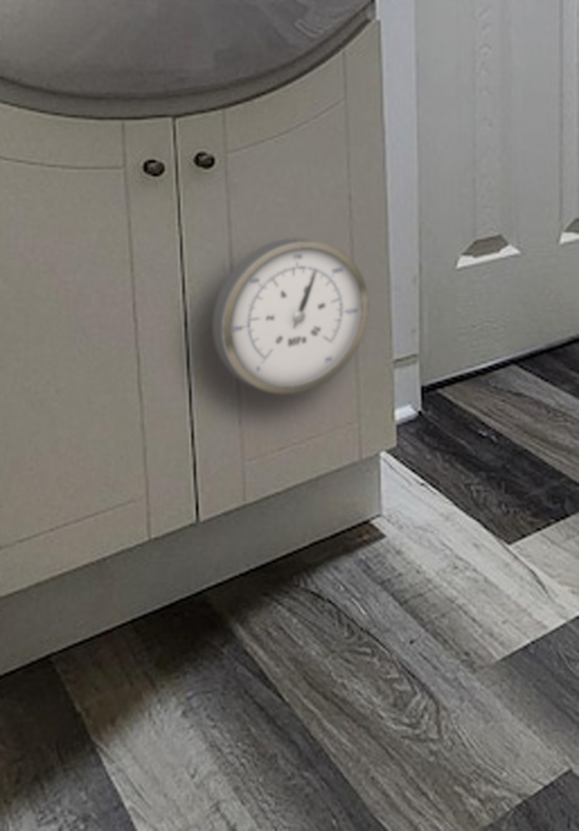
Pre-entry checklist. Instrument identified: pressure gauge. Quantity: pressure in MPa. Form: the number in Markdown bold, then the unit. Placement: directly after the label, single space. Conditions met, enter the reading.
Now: **6** MPa
